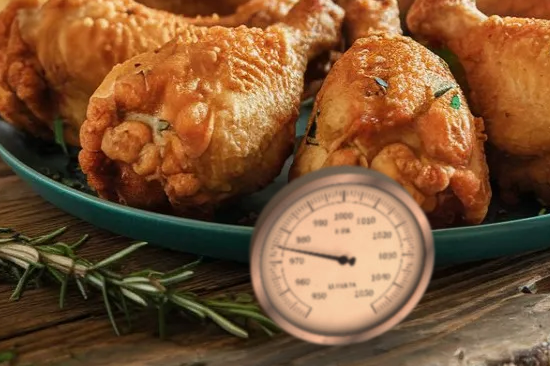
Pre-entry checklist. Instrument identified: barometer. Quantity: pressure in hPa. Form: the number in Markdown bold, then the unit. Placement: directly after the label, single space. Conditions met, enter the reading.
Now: **975** hPa
